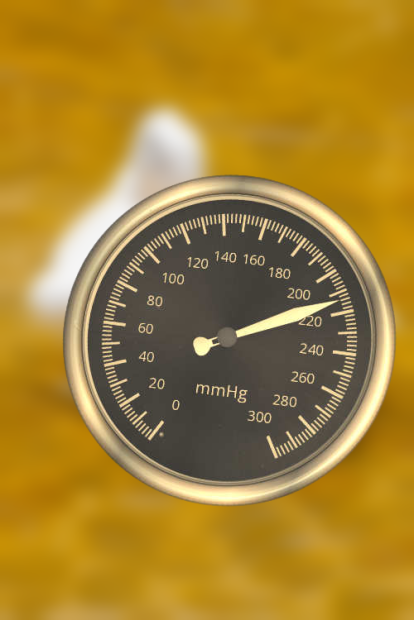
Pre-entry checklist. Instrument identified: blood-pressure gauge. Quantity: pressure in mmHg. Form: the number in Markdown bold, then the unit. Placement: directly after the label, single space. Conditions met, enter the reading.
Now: **214** mmHg
